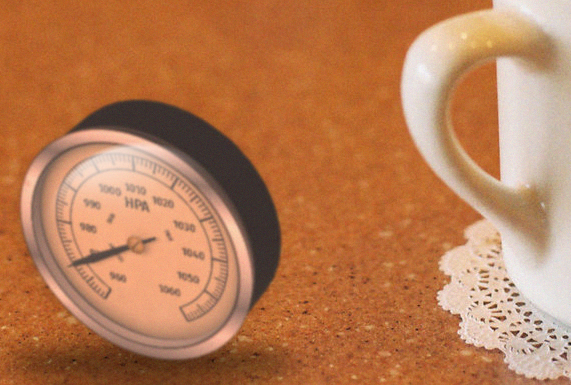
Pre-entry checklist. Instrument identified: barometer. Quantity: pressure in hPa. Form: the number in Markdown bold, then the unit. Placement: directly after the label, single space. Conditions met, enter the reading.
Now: **970** hPa
